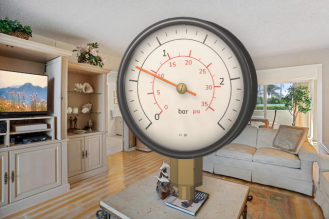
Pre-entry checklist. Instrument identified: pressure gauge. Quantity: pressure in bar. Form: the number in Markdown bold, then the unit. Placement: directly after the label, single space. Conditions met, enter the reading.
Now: **0.65** bar
